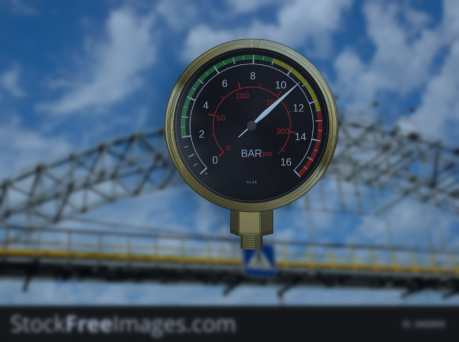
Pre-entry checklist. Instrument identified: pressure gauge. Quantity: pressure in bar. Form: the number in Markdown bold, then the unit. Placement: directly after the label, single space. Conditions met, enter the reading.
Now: **10.75** bar
